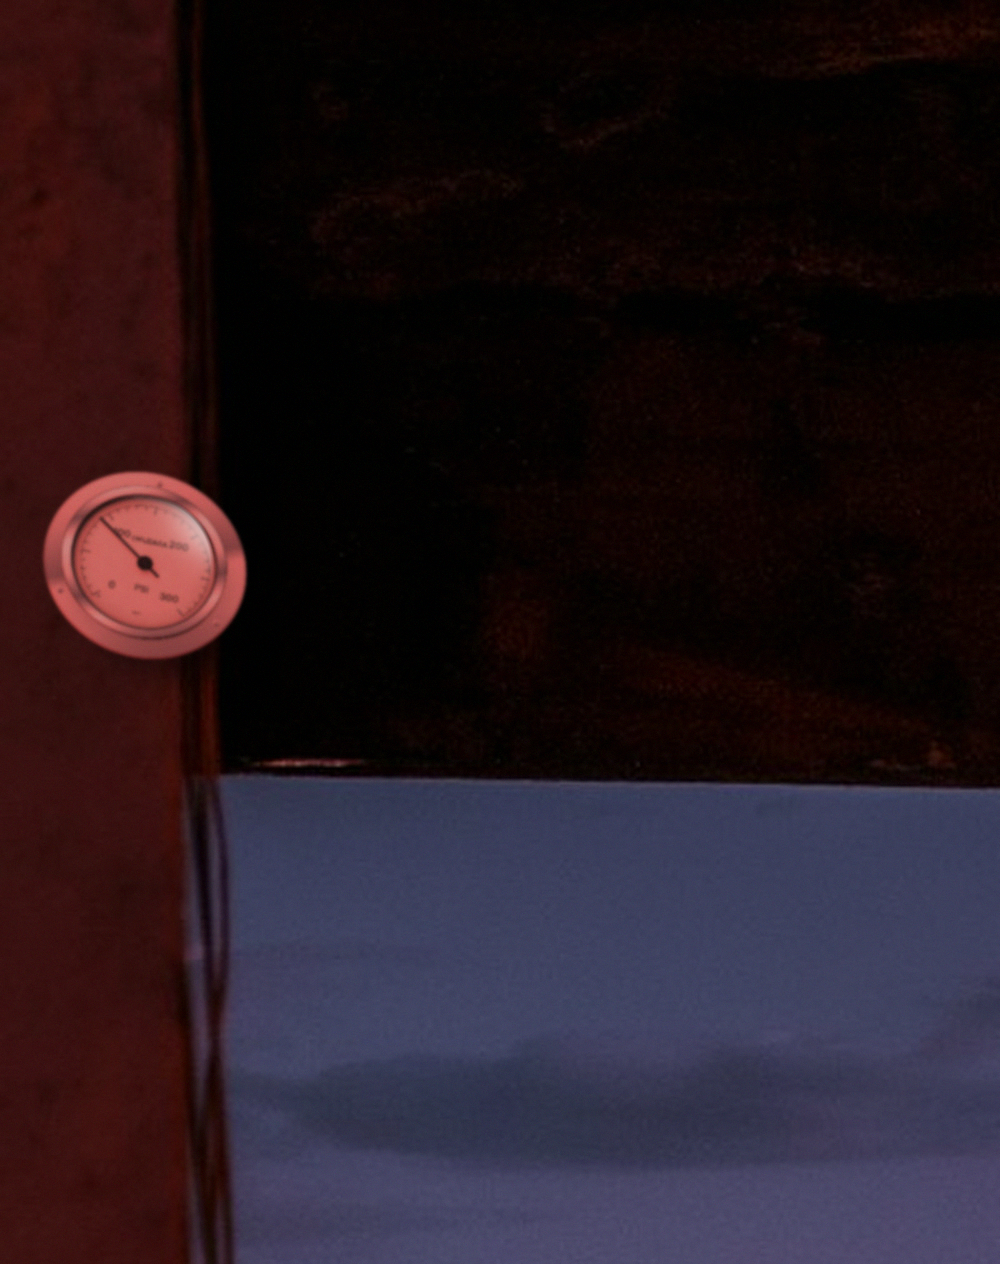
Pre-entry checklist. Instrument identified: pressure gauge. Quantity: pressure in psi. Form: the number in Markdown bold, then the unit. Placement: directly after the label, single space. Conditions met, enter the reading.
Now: **90** psi
